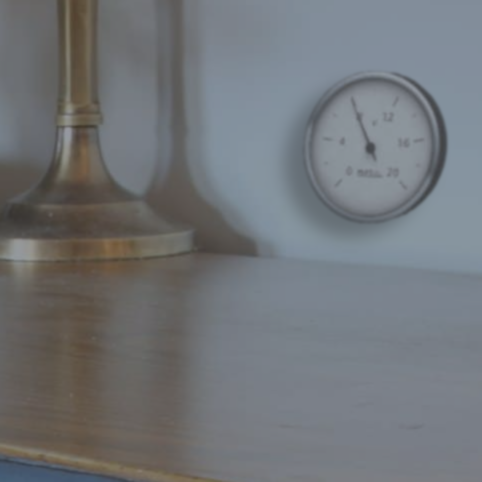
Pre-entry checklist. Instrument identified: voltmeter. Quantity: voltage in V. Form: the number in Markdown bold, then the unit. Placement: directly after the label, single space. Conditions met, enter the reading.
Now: **8** V
